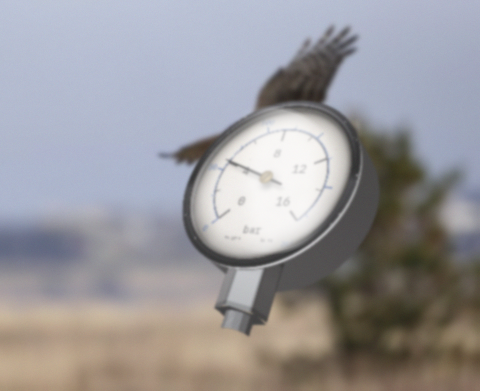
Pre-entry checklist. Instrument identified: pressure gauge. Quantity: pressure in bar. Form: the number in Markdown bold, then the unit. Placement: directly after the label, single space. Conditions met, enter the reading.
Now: **4** bar
